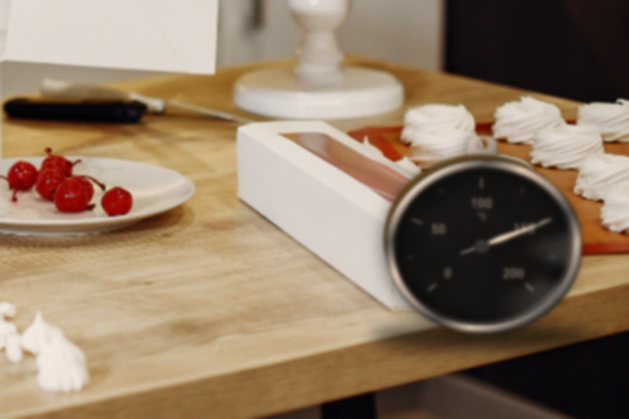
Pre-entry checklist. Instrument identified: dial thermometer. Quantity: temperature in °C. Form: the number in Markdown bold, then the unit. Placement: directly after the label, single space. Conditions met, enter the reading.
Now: **150** °C
